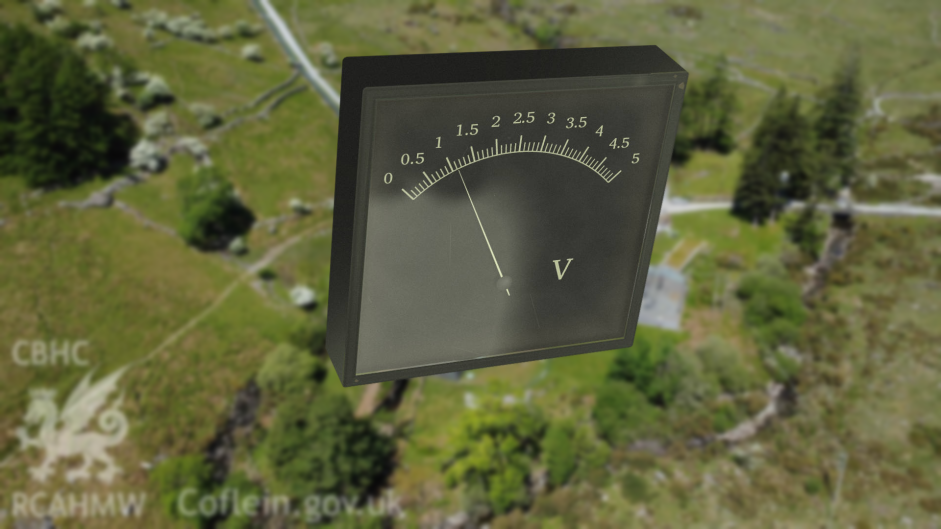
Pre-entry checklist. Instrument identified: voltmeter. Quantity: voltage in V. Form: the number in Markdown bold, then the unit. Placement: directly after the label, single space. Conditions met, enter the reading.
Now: **1.1** V
